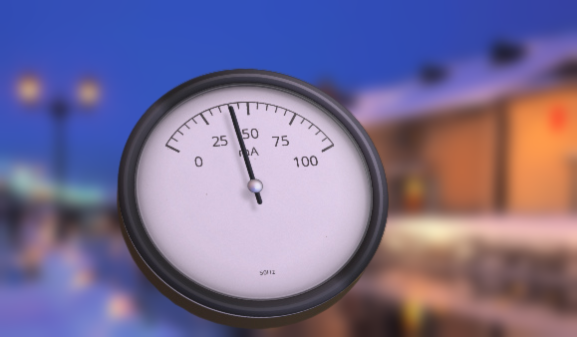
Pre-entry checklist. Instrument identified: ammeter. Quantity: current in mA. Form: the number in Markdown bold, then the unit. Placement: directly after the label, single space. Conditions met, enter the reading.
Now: **40** mA
